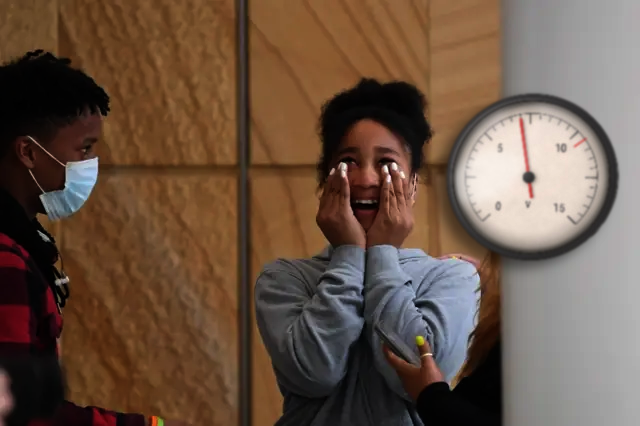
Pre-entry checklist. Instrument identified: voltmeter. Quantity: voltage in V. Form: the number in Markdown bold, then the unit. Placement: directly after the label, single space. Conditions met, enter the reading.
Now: **7** V
